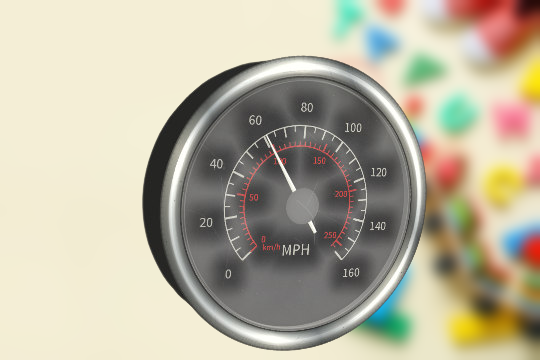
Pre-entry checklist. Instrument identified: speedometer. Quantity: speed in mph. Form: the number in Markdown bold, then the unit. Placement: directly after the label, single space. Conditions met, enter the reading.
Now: **60** mph
